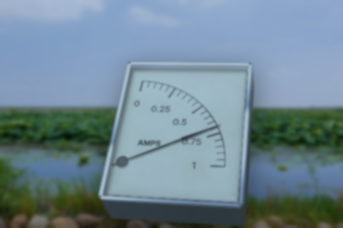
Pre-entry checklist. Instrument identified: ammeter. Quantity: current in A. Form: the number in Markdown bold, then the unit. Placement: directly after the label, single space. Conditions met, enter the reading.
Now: **0.7** A
